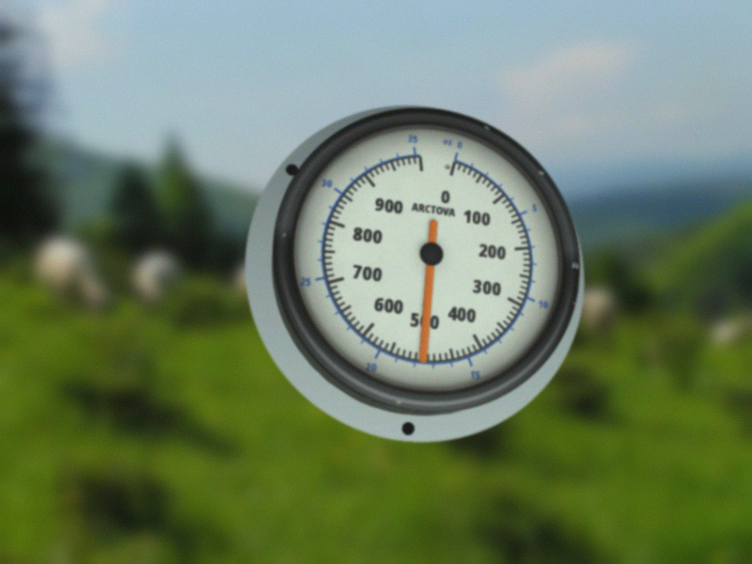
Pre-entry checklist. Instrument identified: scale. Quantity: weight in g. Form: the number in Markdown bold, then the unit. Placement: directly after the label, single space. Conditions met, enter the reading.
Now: **500** g
